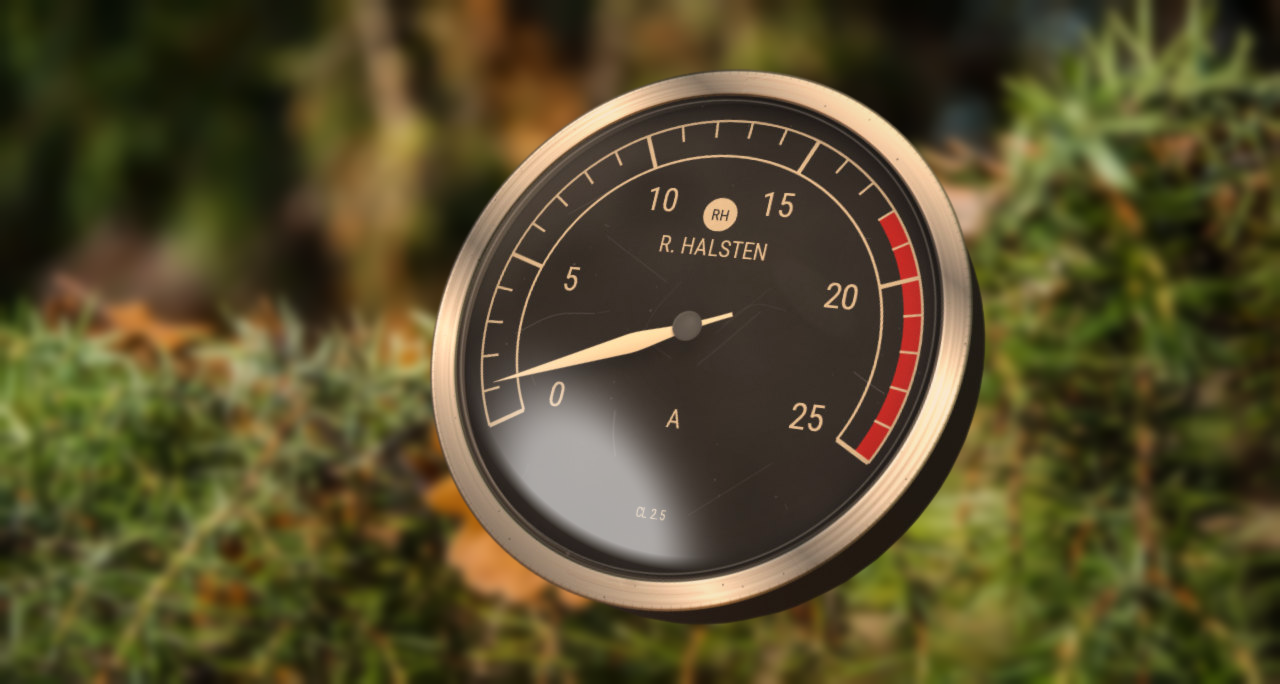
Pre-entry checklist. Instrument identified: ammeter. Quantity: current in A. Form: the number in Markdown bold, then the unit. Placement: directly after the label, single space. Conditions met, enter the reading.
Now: **1** A
